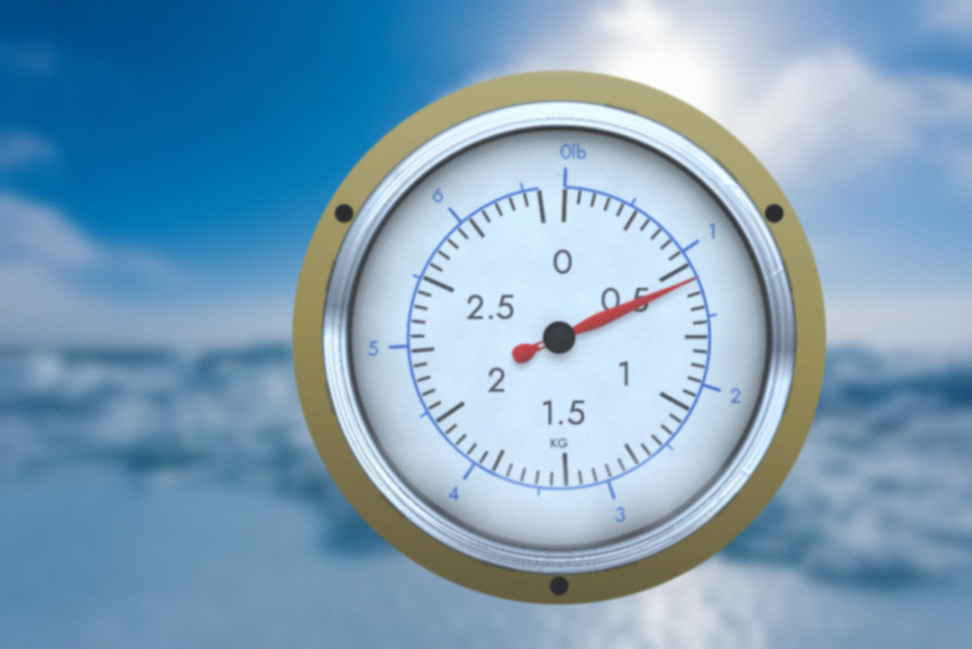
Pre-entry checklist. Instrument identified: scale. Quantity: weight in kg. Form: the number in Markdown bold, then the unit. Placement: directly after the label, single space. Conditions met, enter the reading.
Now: **0.55** kg
